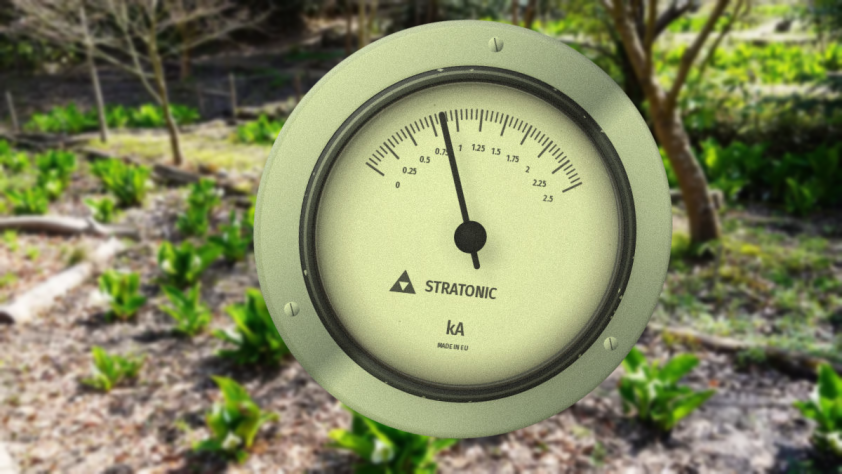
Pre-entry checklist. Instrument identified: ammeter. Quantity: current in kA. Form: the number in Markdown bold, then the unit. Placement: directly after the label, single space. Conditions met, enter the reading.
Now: **0.85** kA
